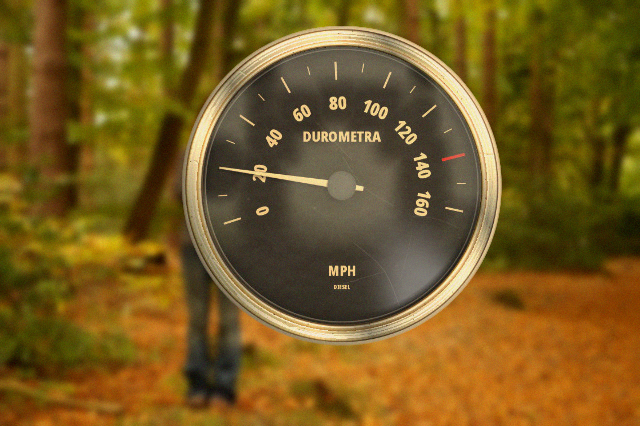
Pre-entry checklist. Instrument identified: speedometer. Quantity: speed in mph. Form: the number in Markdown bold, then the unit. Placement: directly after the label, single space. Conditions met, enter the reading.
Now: **20** mph
